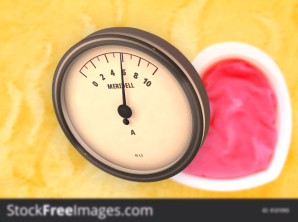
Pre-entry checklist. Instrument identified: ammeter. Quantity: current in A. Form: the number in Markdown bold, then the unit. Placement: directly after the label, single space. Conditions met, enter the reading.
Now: **6** A
